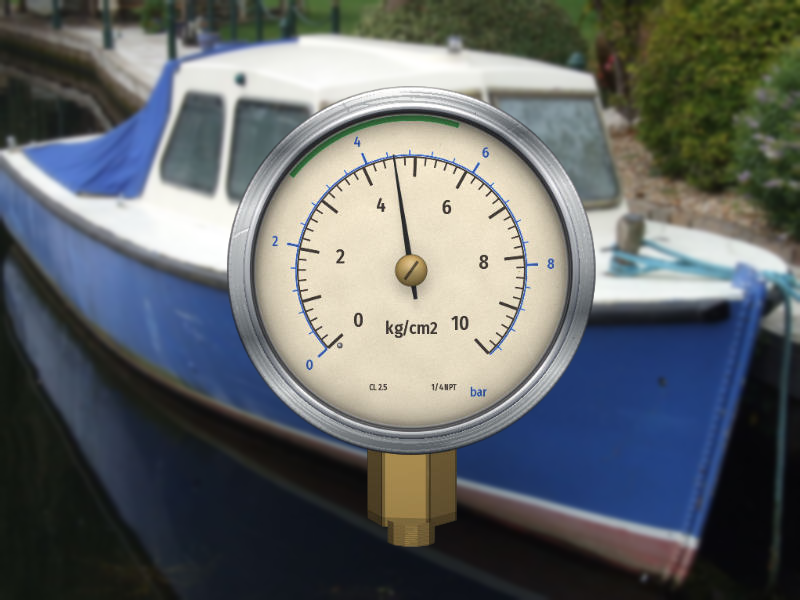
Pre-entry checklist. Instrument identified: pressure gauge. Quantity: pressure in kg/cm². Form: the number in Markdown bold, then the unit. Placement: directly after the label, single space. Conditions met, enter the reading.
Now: **4.6** kg/cm²
